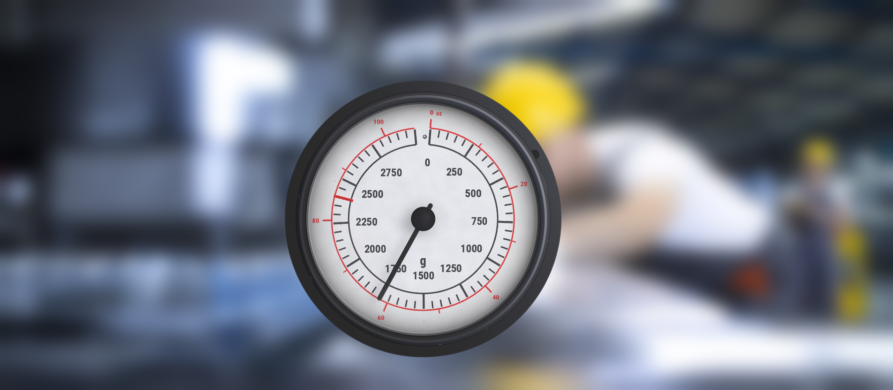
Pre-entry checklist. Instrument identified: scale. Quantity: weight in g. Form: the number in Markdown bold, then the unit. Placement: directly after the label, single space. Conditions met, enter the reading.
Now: **1750** g
